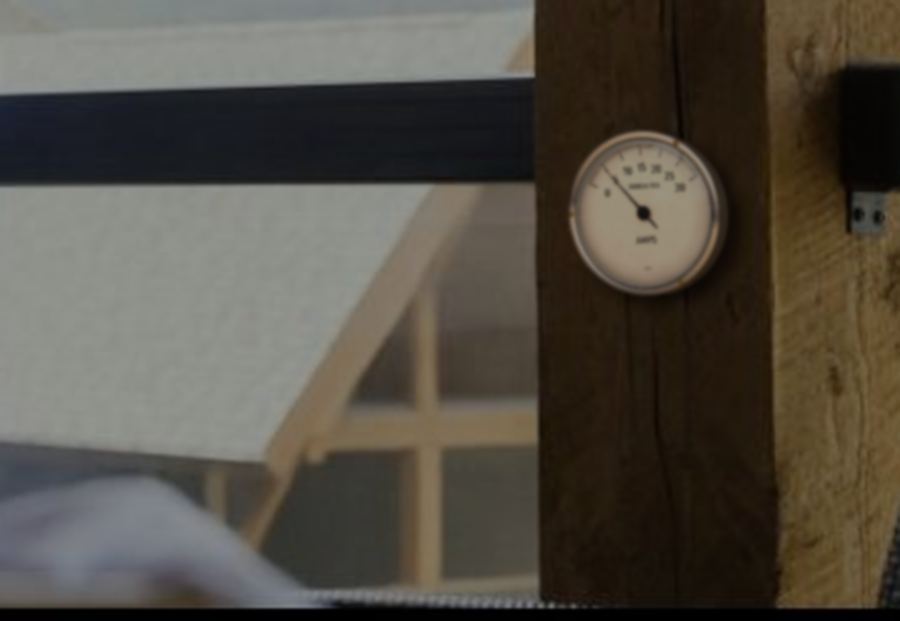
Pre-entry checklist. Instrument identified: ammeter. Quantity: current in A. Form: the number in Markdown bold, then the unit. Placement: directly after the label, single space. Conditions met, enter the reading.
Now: **5** A
